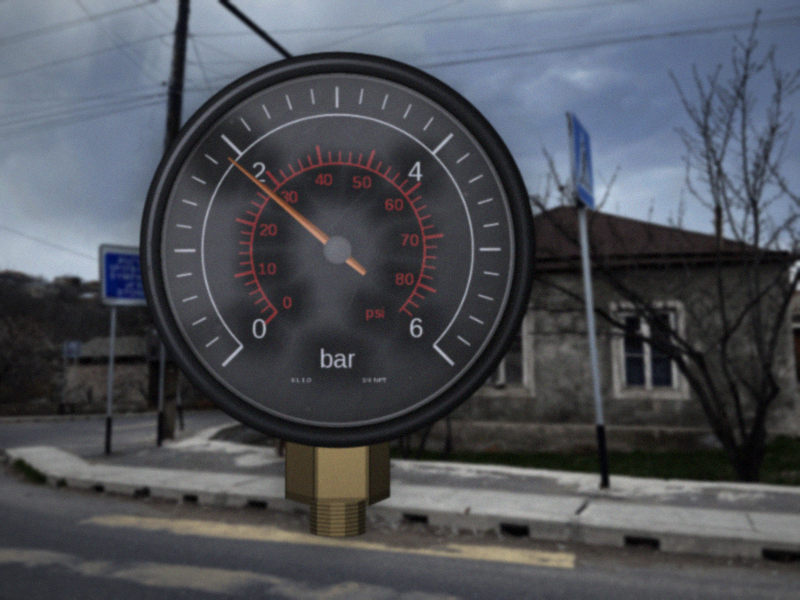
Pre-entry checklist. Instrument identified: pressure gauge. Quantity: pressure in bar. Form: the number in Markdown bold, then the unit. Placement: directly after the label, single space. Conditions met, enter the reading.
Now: **1.9** bar
